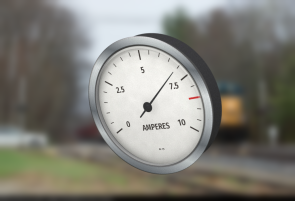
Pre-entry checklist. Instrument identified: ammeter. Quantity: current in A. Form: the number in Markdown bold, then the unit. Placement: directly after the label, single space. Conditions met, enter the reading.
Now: **7** A
